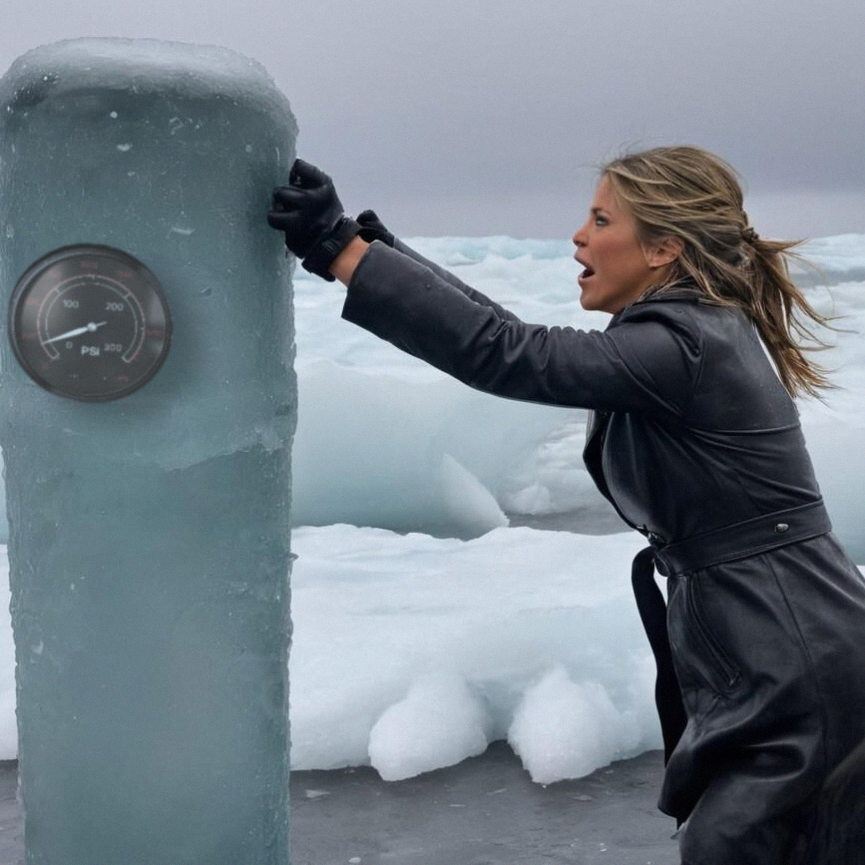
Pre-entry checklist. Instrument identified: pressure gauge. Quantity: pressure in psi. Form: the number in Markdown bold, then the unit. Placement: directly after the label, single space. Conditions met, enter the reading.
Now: **25** psi
